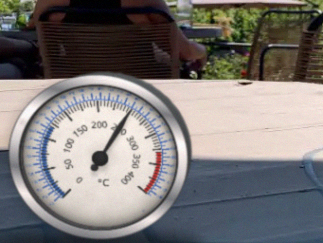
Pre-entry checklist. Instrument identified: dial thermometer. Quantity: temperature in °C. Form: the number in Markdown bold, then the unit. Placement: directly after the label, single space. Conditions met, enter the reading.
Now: **250** °C
